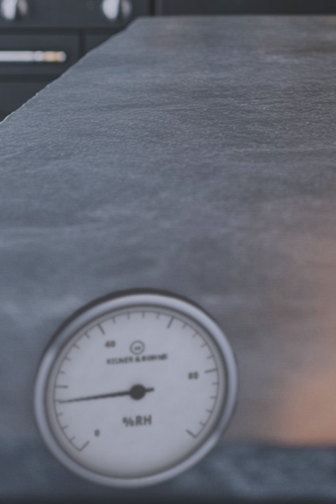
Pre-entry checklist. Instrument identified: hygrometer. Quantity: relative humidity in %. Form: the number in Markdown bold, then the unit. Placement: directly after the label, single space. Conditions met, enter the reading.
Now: **16** %
